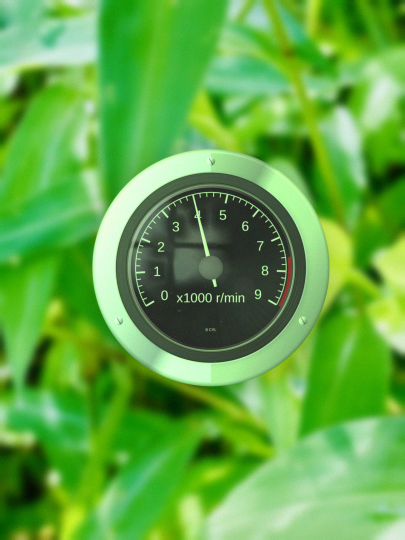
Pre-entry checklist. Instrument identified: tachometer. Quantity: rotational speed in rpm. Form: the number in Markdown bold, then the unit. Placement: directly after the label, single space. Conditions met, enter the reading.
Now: **4000** rpm
